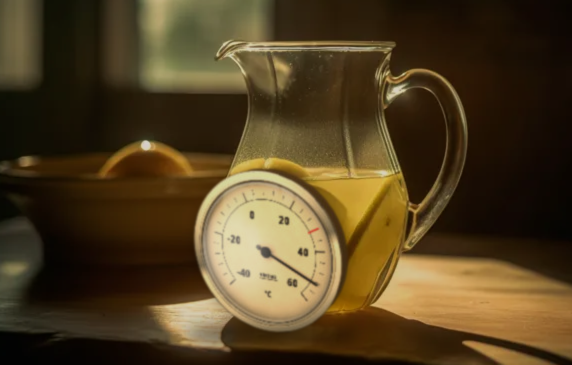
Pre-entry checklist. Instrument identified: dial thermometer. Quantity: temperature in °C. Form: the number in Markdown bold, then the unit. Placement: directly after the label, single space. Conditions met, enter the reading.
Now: **52** °C
